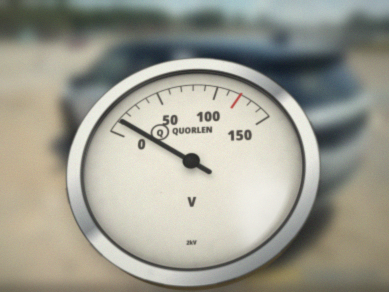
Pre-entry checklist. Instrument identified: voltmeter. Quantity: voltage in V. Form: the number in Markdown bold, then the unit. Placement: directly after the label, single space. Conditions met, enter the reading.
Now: **10** V
